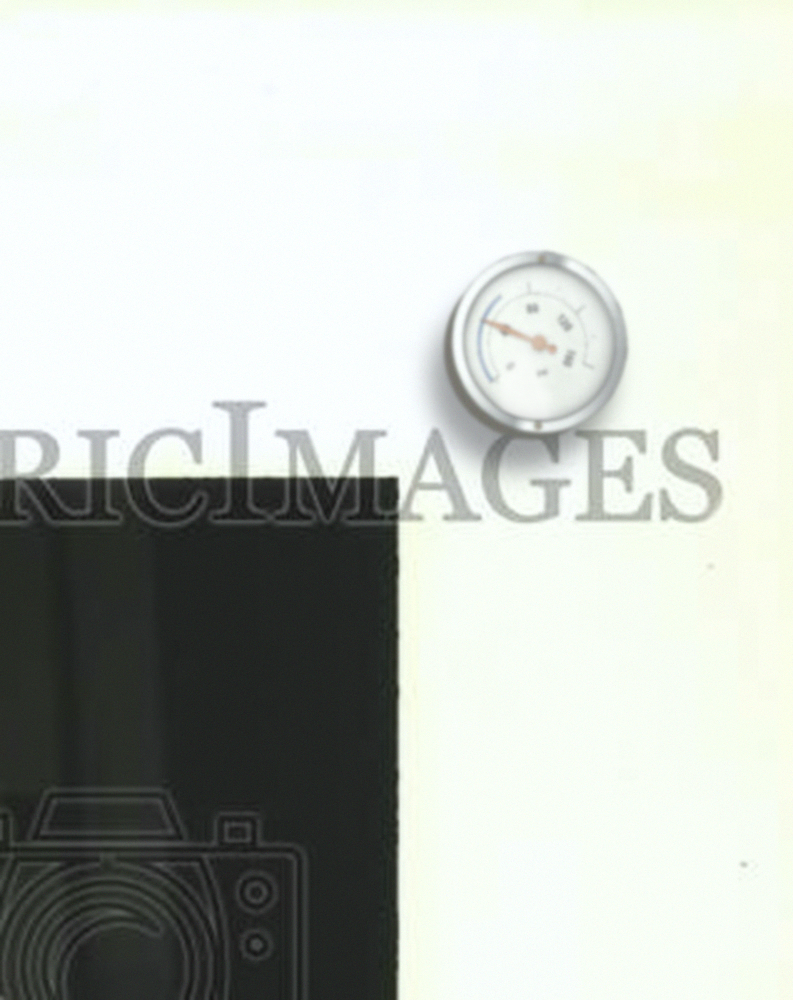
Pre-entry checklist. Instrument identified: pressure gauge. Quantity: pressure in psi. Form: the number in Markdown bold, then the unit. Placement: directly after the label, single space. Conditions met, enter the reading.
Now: **40** psi
